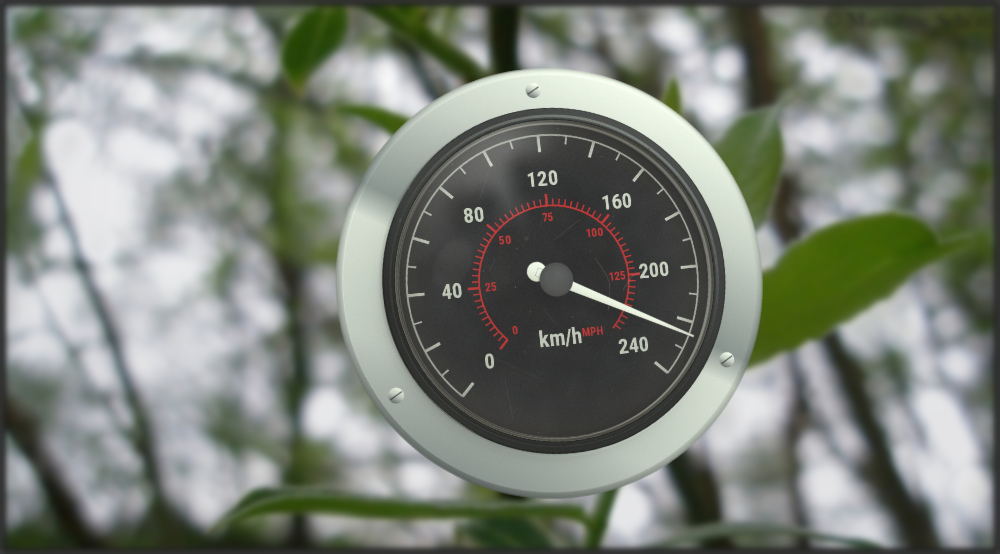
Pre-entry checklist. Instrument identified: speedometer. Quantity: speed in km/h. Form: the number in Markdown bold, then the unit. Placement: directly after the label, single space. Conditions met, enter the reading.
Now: **225** km/h
